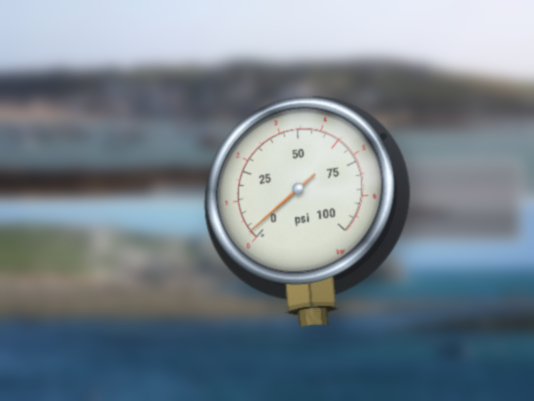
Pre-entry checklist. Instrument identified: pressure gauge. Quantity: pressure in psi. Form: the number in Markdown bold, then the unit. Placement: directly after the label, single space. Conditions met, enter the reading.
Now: **2.5** psi
